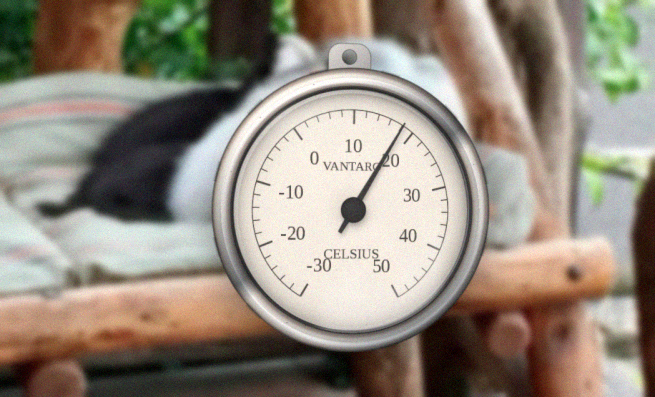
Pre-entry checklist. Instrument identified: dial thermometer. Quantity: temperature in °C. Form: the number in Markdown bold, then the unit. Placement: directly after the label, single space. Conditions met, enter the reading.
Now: **18** °C
